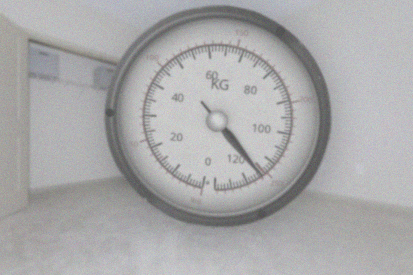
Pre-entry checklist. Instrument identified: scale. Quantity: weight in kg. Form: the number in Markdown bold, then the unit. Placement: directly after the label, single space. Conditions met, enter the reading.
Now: **115** kg
